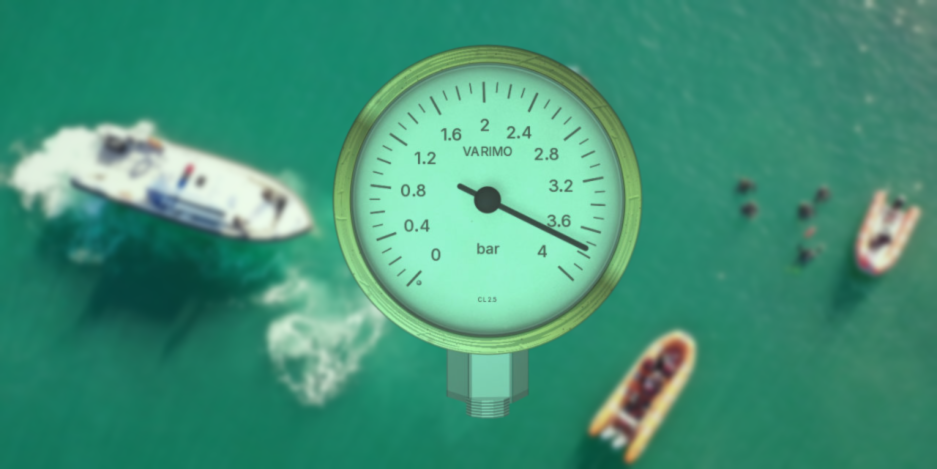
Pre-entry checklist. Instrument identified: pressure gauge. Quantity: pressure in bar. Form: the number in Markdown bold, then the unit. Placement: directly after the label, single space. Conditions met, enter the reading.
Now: **3.75** bar
